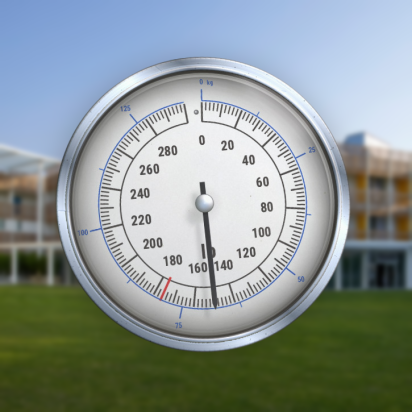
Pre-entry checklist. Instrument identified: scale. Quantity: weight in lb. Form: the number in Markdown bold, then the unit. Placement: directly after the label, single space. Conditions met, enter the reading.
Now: **150** lb
